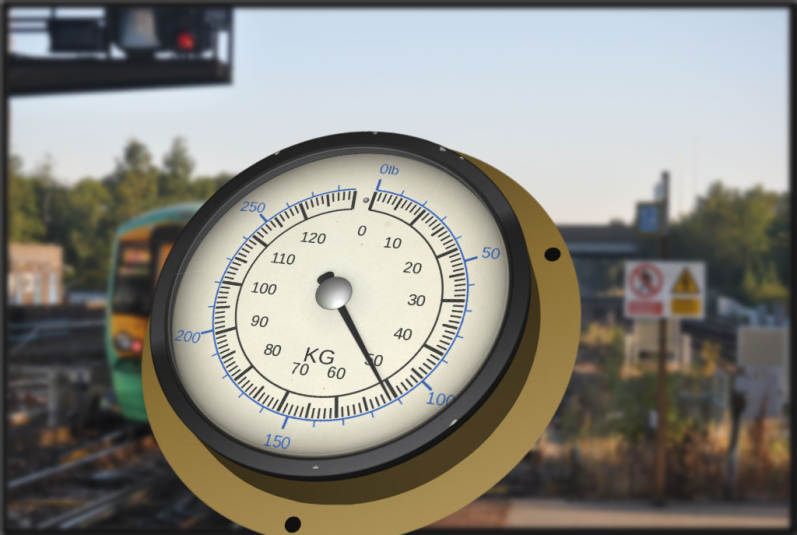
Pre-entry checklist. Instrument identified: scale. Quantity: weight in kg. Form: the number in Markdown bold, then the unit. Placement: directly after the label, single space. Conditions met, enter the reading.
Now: **51** kg
